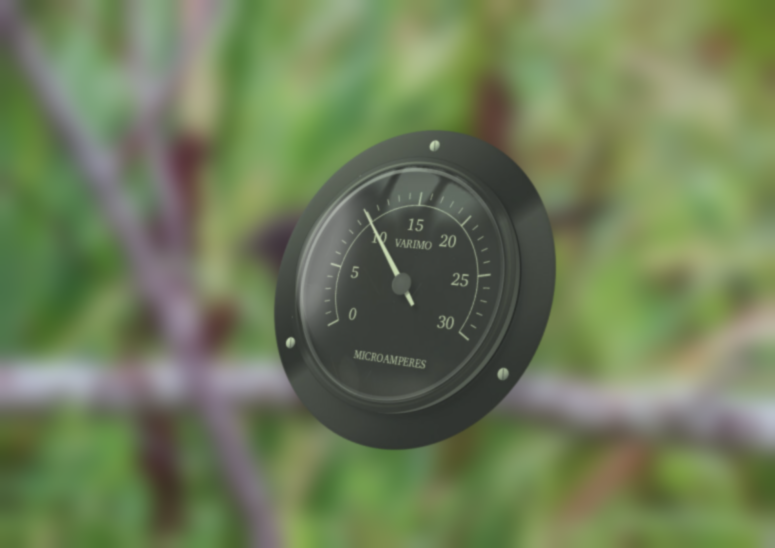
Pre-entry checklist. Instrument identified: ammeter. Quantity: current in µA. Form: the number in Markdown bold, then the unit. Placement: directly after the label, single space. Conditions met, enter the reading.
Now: **10** µA
